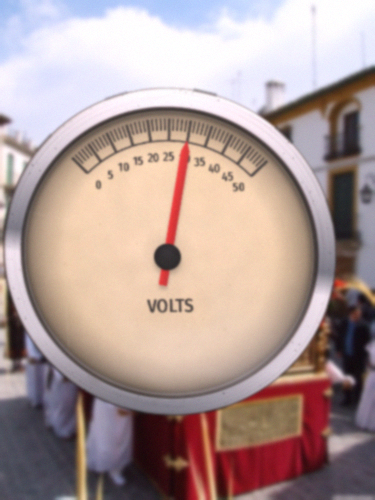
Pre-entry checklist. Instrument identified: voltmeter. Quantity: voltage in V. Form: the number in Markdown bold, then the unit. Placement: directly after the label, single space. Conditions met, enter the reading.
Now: **30** V
